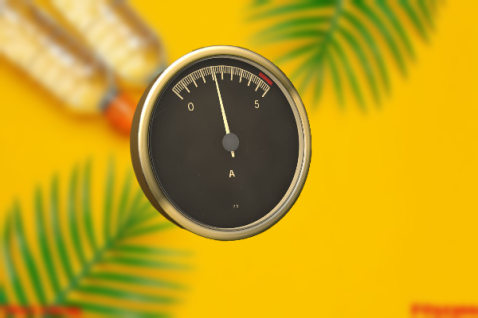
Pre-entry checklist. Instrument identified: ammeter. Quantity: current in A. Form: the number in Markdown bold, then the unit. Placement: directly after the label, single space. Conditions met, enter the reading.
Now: **2** A
